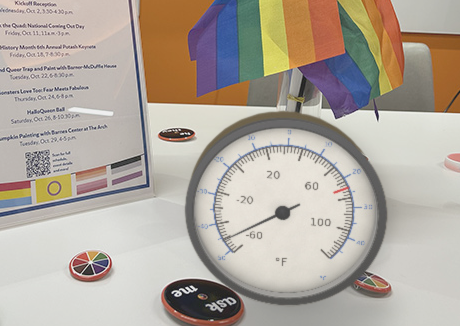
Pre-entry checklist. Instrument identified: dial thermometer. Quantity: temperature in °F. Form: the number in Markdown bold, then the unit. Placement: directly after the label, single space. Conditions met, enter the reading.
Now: **-50** °F
